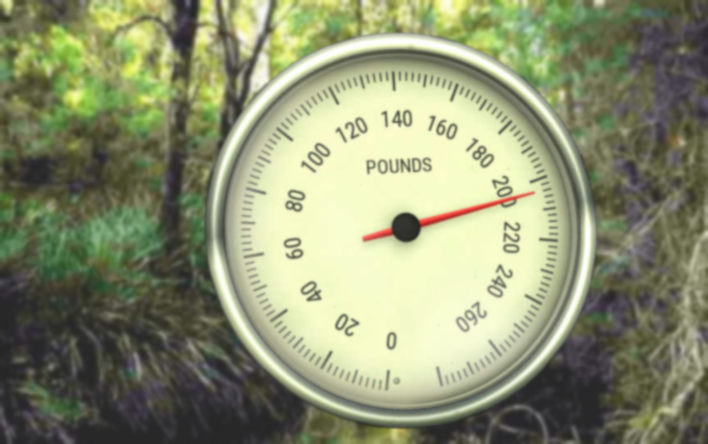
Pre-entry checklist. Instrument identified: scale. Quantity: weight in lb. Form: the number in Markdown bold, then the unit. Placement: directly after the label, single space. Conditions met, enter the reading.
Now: **204** lb
